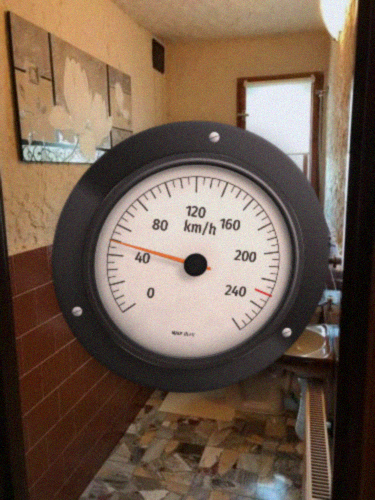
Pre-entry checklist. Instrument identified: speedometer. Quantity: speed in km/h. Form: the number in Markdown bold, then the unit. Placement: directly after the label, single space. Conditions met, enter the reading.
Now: **50** km/h
